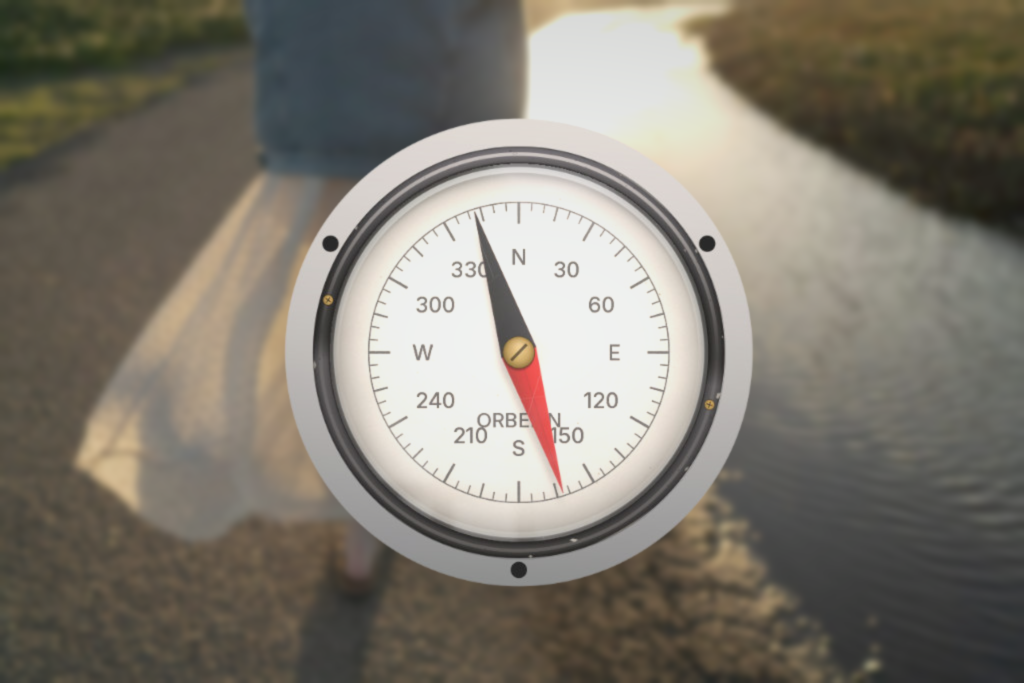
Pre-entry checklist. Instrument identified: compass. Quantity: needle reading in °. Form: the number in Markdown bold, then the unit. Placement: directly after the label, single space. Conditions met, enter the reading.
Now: **162.5** °
